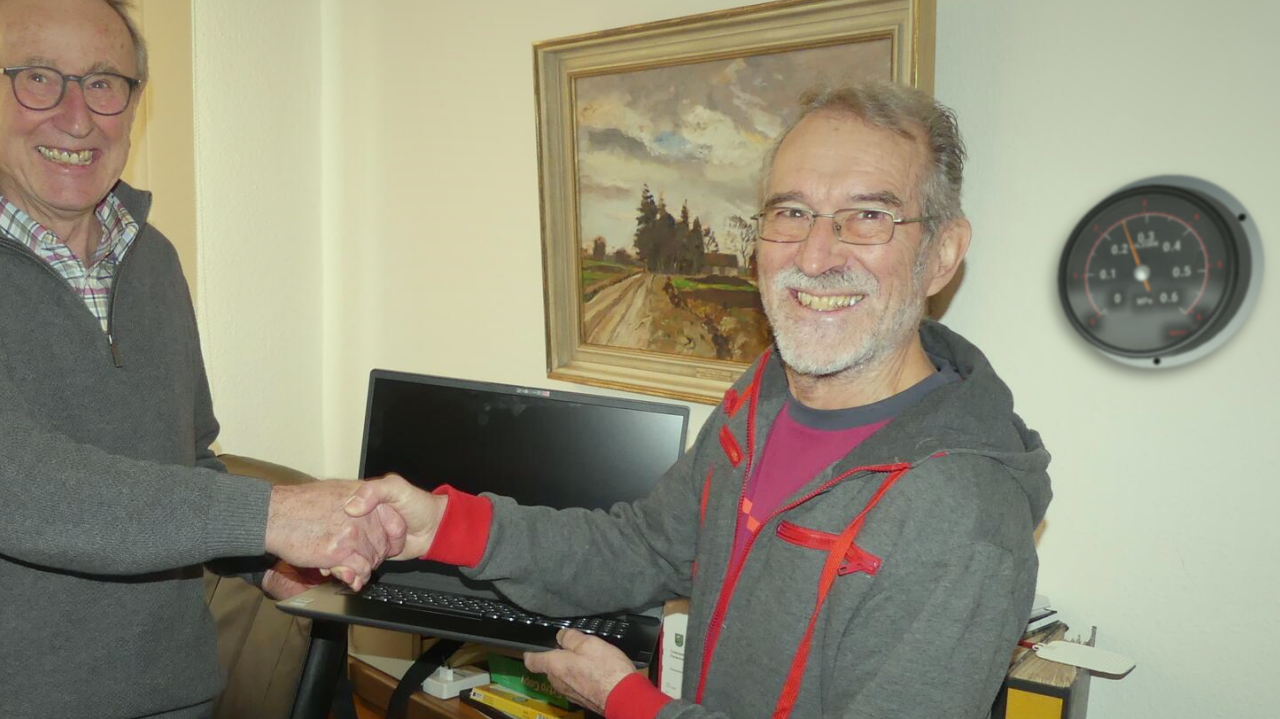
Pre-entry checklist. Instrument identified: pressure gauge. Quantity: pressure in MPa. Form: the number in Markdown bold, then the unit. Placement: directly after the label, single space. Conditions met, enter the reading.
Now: **0.25** MPa
